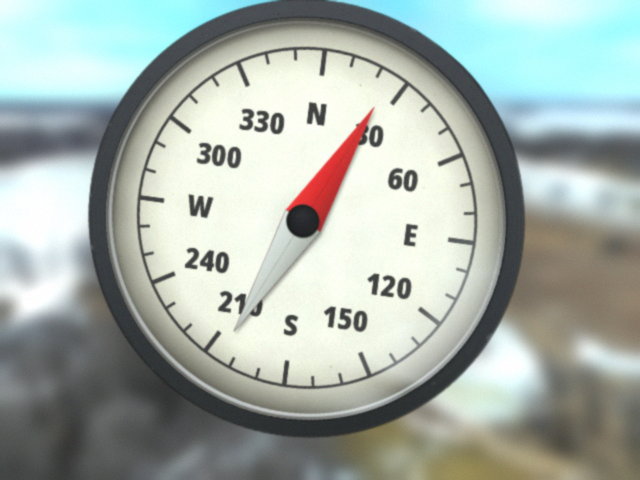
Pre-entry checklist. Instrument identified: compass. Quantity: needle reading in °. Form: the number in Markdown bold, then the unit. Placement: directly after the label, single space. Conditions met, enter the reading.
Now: **25** °
